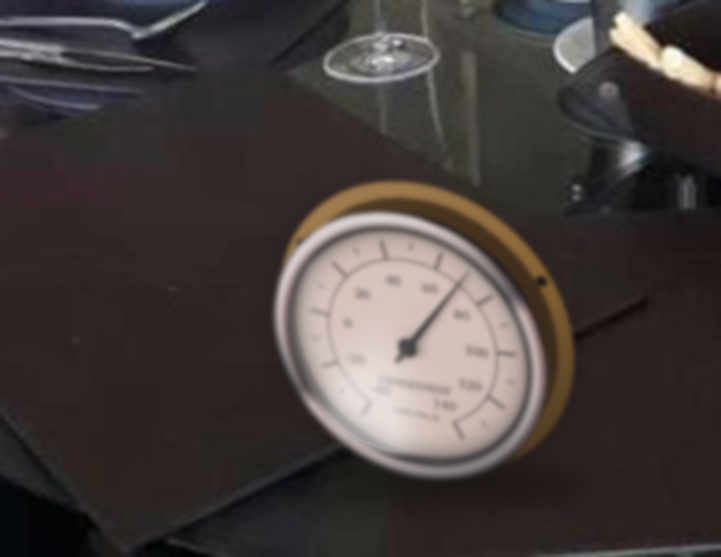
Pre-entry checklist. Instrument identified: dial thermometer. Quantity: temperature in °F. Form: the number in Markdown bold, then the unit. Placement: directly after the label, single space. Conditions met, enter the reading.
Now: **70** °F
